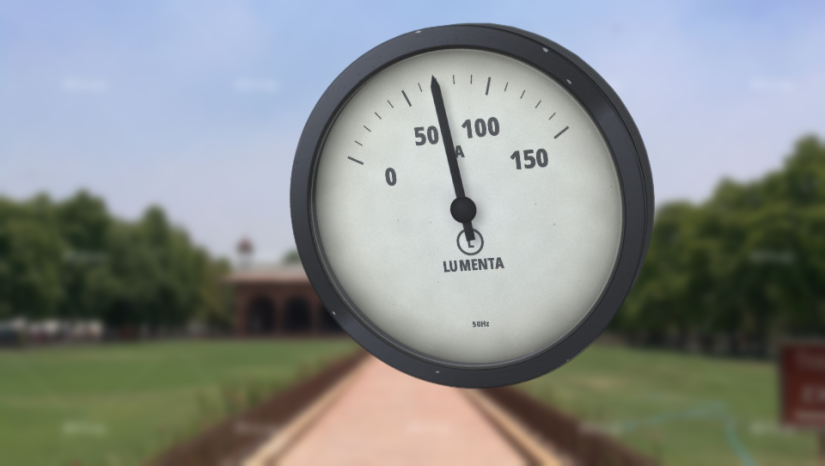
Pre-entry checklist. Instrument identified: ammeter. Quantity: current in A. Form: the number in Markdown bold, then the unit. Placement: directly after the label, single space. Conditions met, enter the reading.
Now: **70** A
